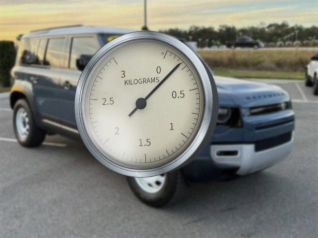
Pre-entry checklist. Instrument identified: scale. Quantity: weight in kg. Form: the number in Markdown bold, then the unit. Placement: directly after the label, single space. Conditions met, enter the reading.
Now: **0.2** kg
